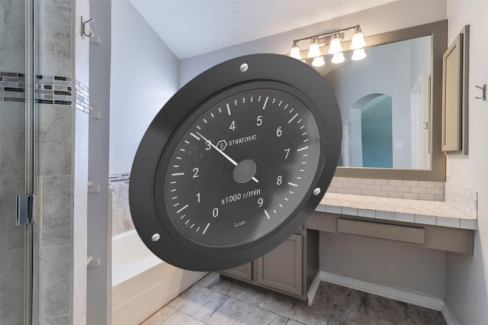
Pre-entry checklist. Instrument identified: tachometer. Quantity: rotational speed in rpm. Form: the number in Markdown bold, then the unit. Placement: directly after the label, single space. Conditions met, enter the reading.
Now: **3100** rpm
